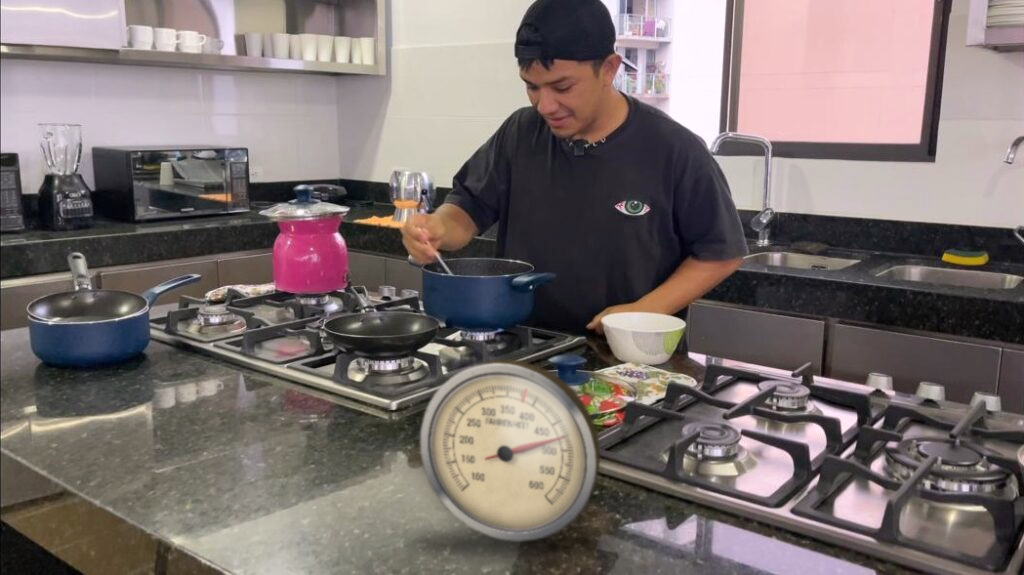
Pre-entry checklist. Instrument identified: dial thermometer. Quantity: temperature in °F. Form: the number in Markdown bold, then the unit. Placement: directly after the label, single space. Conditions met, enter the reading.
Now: **475** °F
